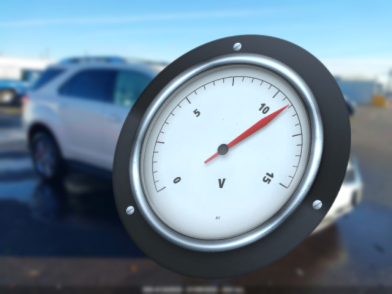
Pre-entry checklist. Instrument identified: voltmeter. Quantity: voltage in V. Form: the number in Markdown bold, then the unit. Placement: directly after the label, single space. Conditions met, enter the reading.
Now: **11** V
